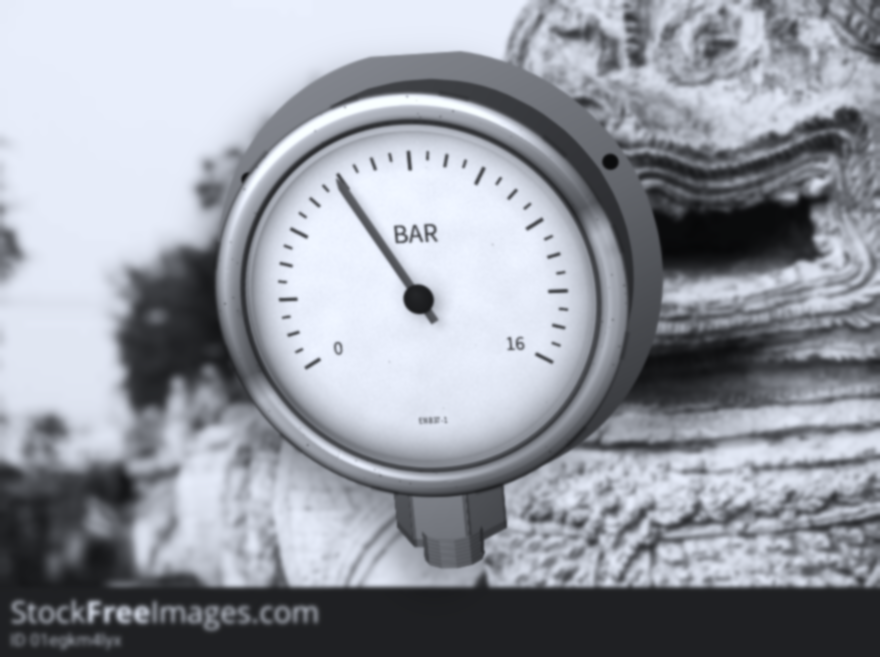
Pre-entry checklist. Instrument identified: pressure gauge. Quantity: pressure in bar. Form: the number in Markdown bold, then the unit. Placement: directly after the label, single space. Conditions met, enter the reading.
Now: **6** bar
